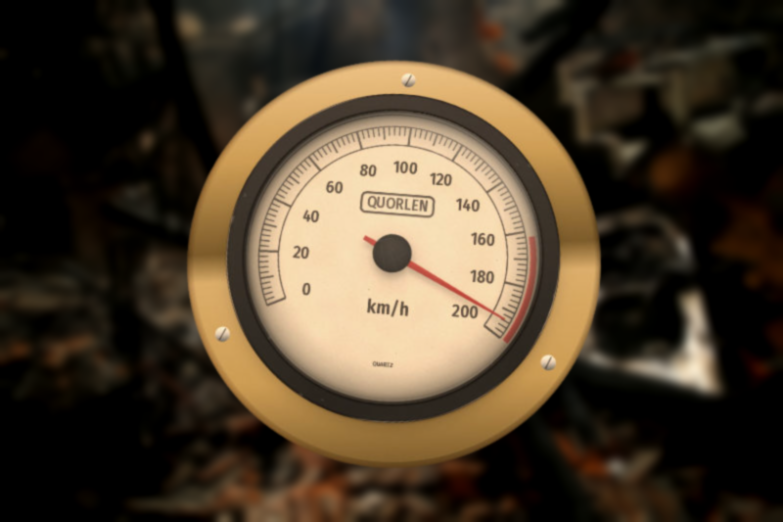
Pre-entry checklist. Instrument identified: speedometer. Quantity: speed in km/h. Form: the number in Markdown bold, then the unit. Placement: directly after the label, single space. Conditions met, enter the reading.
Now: **194** km/h
